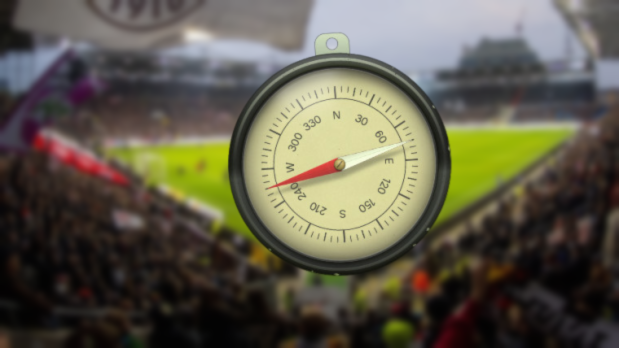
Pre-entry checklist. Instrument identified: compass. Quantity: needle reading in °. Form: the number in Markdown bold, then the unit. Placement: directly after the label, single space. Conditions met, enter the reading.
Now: **255** °
